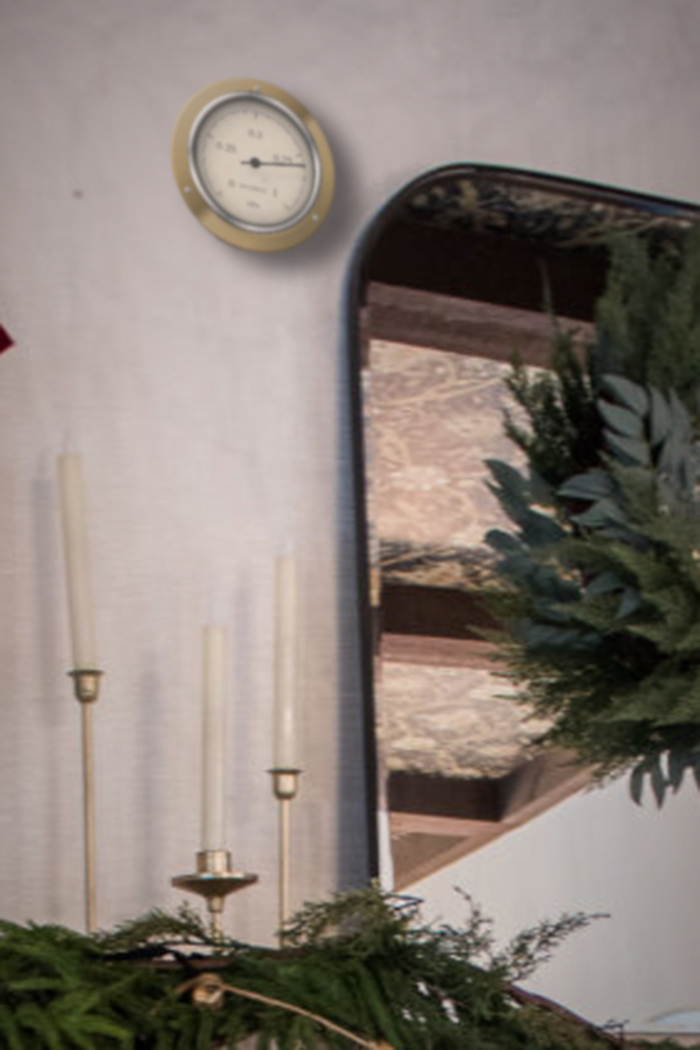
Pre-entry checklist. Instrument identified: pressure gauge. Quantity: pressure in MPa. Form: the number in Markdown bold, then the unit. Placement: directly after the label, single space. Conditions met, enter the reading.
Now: **0.8** MPa
